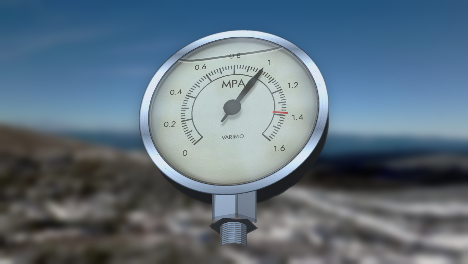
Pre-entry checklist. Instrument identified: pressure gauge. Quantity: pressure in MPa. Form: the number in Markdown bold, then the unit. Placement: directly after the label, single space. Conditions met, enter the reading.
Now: **1** MPa
